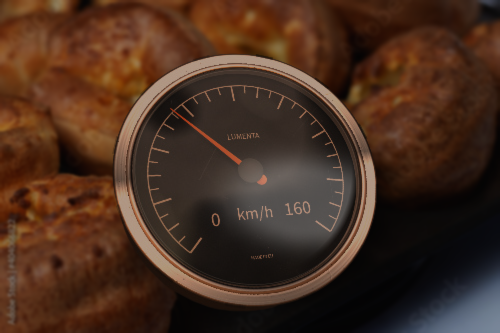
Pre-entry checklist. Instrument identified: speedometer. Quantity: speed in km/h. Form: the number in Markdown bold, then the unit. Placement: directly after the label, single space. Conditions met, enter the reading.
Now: **55** km/h
